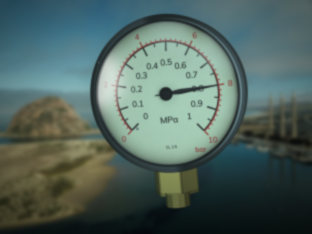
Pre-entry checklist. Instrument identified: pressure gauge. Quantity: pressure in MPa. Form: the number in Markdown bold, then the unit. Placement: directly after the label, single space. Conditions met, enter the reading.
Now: **0.8** MPa
